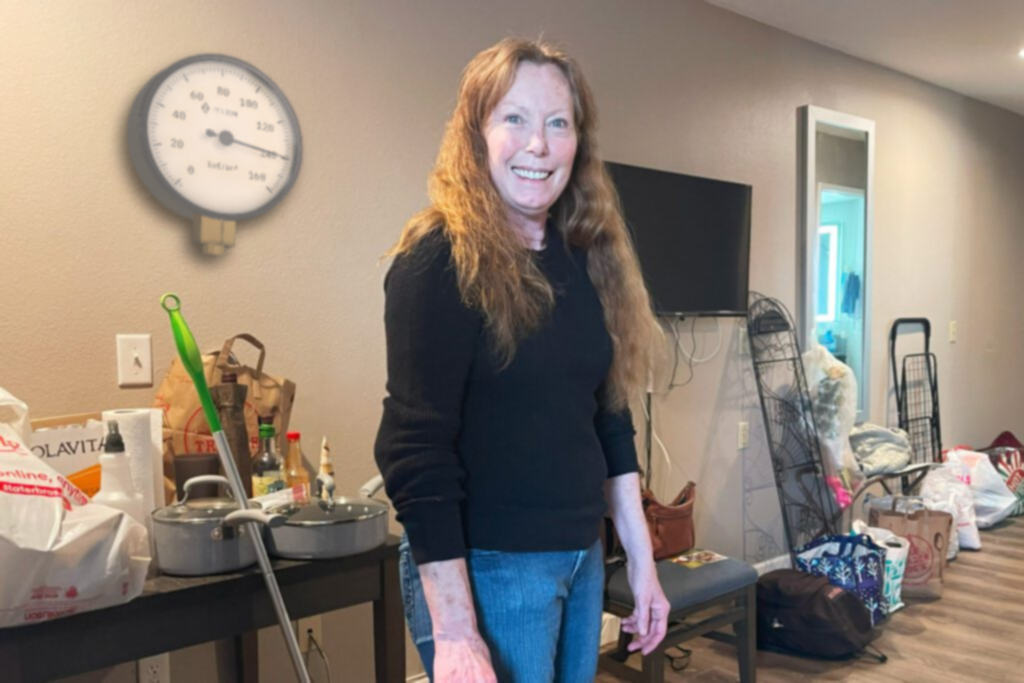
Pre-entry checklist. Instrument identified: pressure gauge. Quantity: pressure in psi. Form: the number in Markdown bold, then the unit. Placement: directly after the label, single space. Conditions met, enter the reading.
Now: **140** psi
